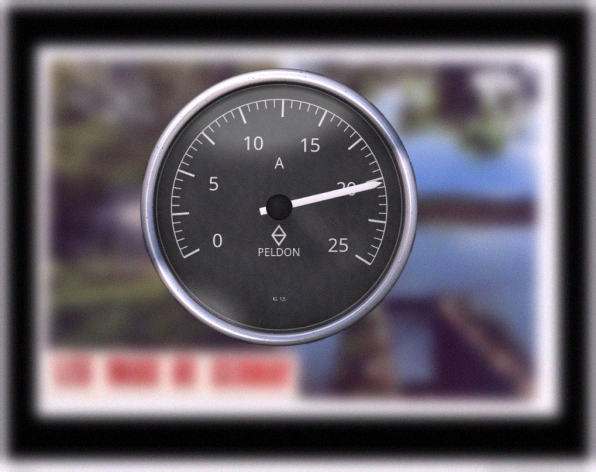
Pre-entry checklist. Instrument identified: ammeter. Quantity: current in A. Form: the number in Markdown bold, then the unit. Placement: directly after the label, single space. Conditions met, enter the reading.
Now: **20.25** A
